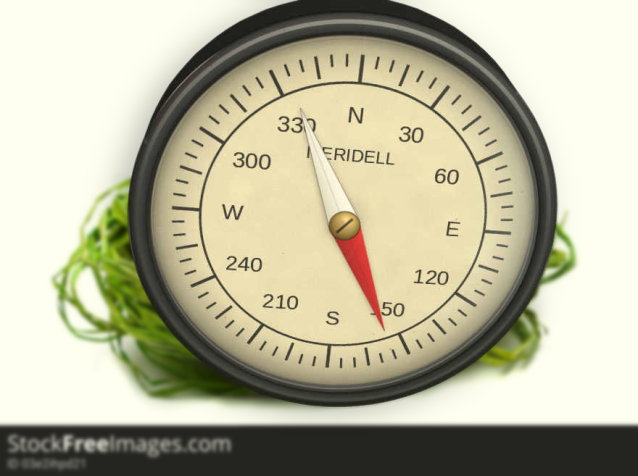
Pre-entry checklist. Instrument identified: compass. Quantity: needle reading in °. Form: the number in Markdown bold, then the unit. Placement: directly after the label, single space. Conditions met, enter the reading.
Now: **155** °
